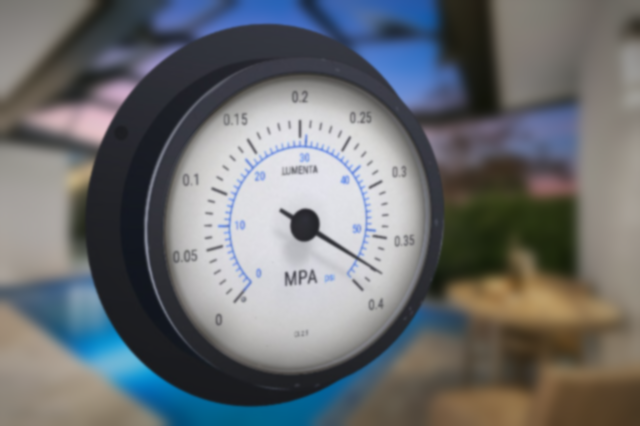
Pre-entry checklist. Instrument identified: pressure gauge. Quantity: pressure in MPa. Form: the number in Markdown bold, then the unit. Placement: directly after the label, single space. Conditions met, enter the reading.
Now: **0.38** MPa
